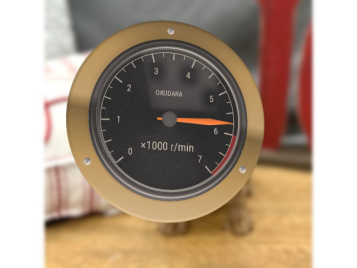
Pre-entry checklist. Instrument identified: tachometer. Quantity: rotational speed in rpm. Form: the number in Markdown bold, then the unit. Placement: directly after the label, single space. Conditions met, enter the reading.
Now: **5750** rpm
